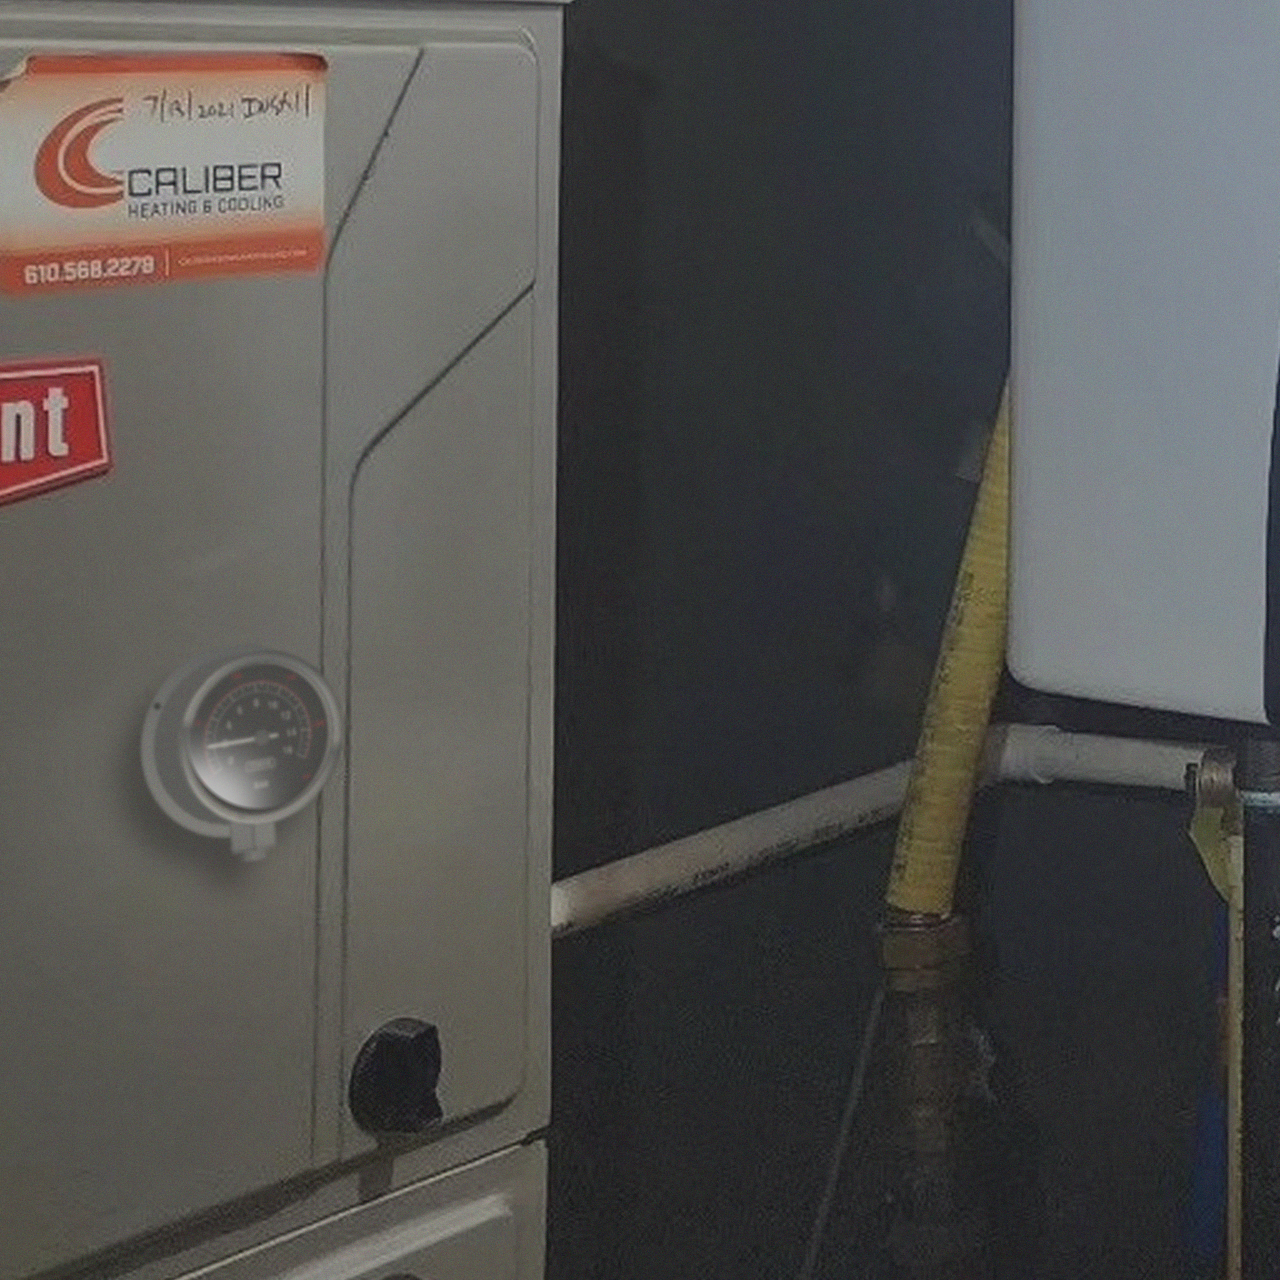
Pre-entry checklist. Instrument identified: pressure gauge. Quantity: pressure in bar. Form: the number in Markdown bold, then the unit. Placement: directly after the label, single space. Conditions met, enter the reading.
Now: **2** bar
